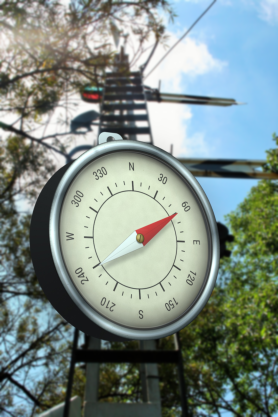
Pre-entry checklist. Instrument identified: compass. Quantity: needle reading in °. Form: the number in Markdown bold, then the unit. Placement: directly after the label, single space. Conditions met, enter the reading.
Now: **60** °
